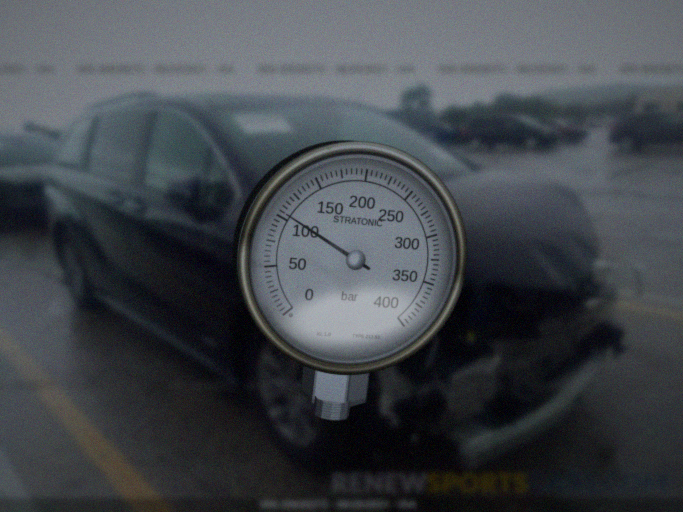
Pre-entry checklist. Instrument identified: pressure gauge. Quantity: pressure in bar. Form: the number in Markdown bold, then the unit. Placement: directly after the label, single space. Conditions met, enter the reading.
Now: **105** bar
